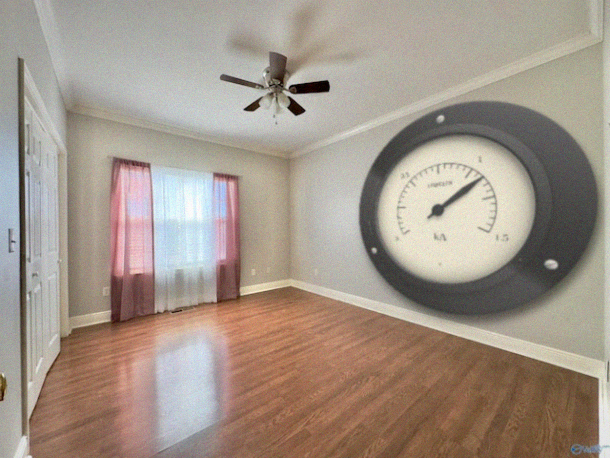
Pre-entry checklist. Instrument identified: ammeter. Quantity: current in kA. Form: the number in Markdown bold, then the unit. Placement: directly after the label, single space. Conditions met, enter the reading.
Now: **1.1** kA
